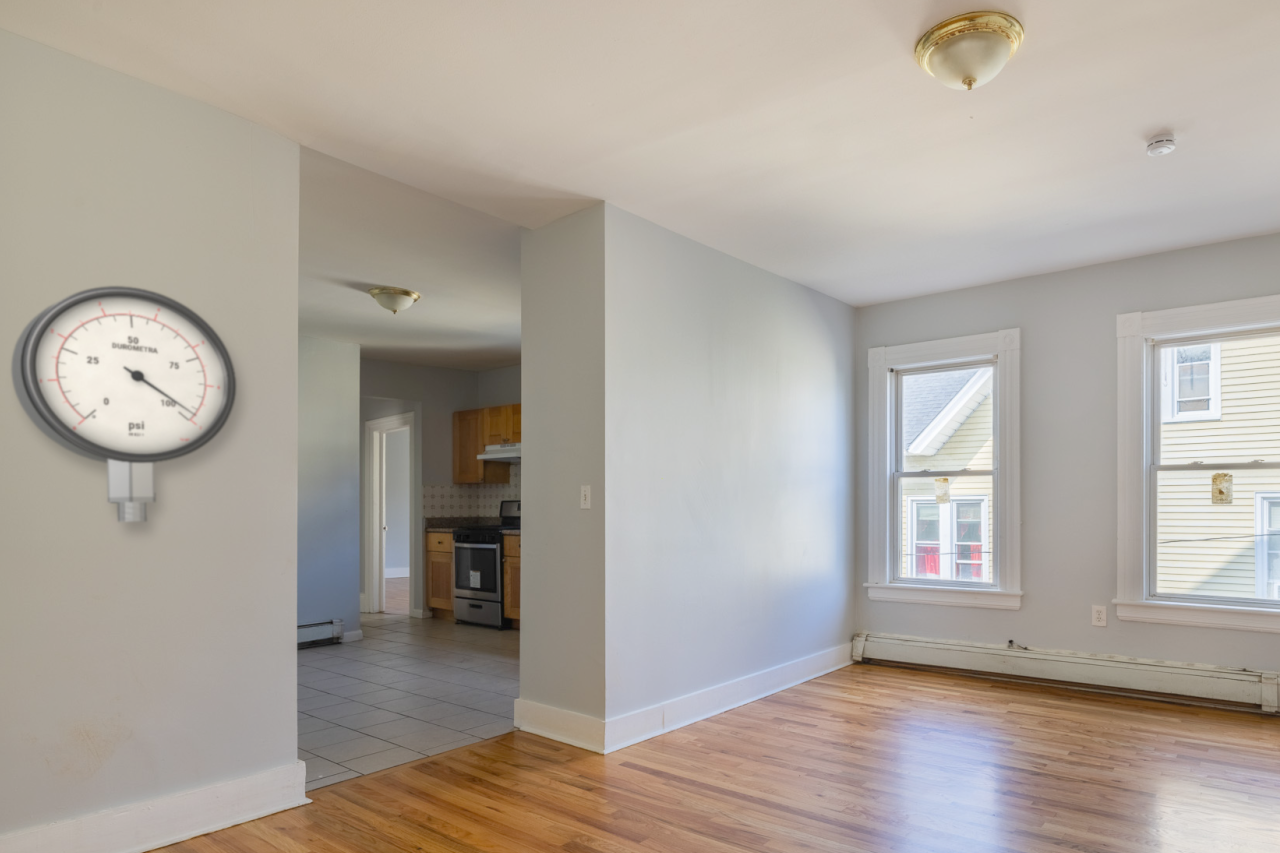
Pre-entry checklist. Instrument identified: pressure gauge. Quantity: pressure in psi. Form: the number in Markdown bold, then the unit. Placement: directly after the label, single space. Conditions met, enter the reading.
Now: **97.5** psi
